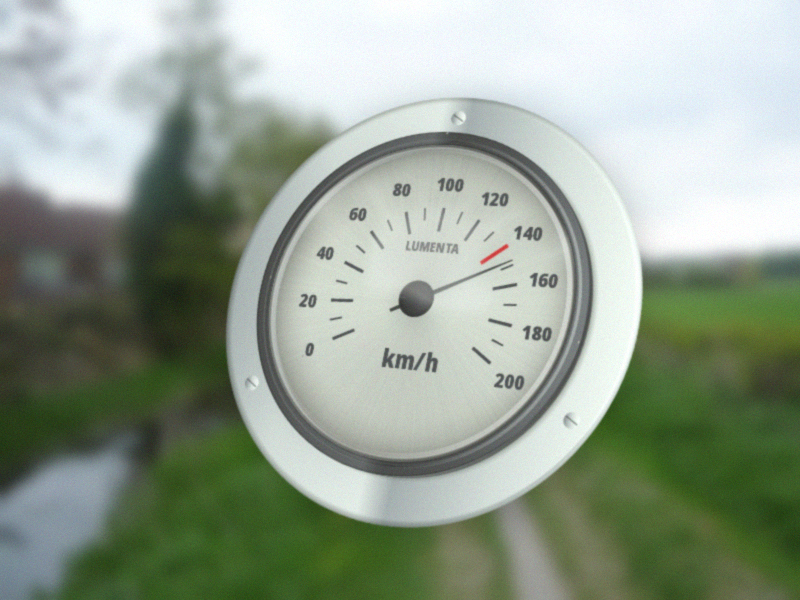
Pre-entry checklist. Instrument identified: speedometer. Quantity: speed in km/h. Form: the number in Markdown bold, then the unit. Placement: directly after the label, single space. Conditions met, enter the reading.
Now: **150** km/h
